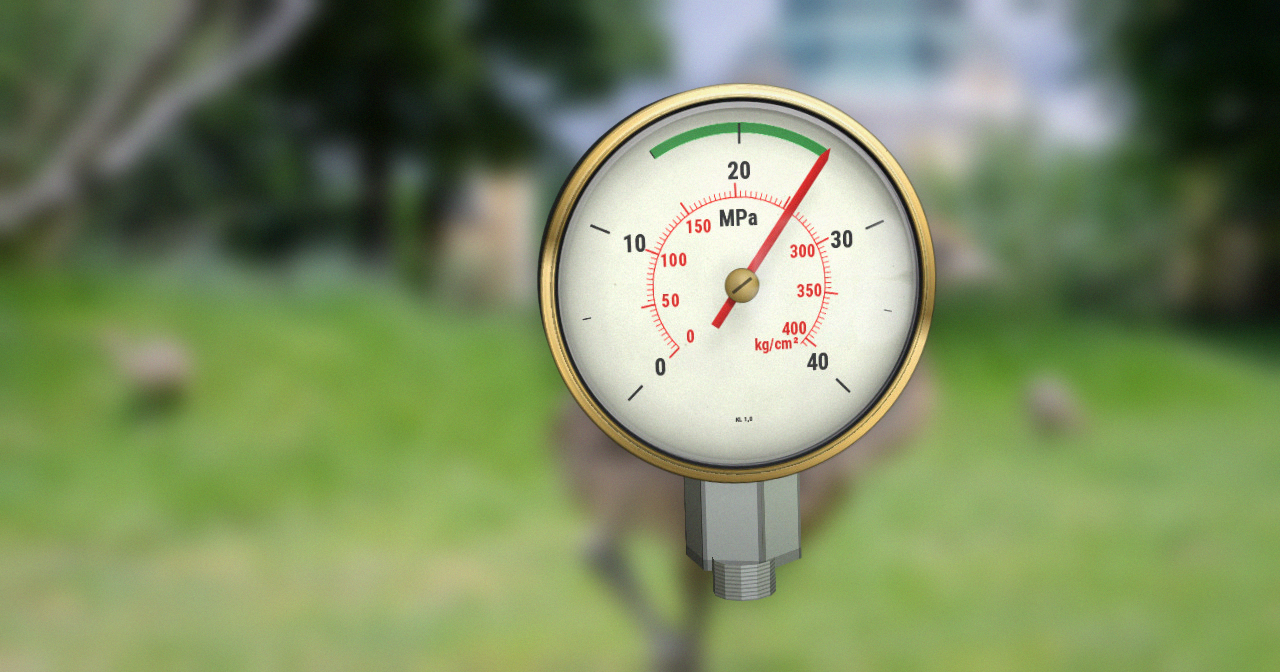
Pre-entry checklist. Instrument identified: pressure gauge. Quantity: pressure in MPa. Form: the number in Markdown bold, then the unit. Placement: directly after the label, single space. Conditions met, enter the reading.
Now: **25** MPa
